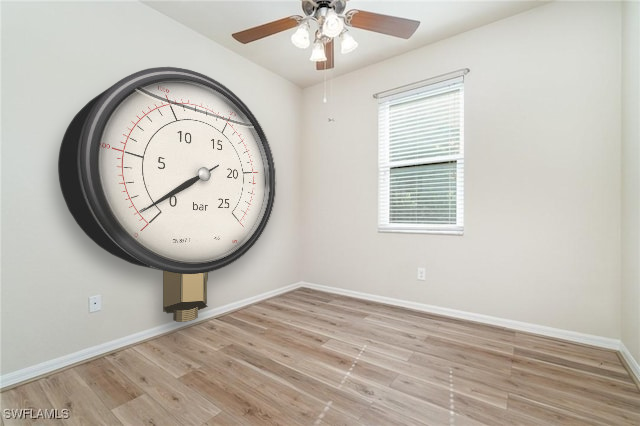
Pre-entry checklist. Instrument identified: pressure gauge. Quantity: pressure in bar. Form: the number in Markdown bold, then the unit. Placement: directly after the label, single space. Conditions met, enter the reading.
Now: **1** bar
